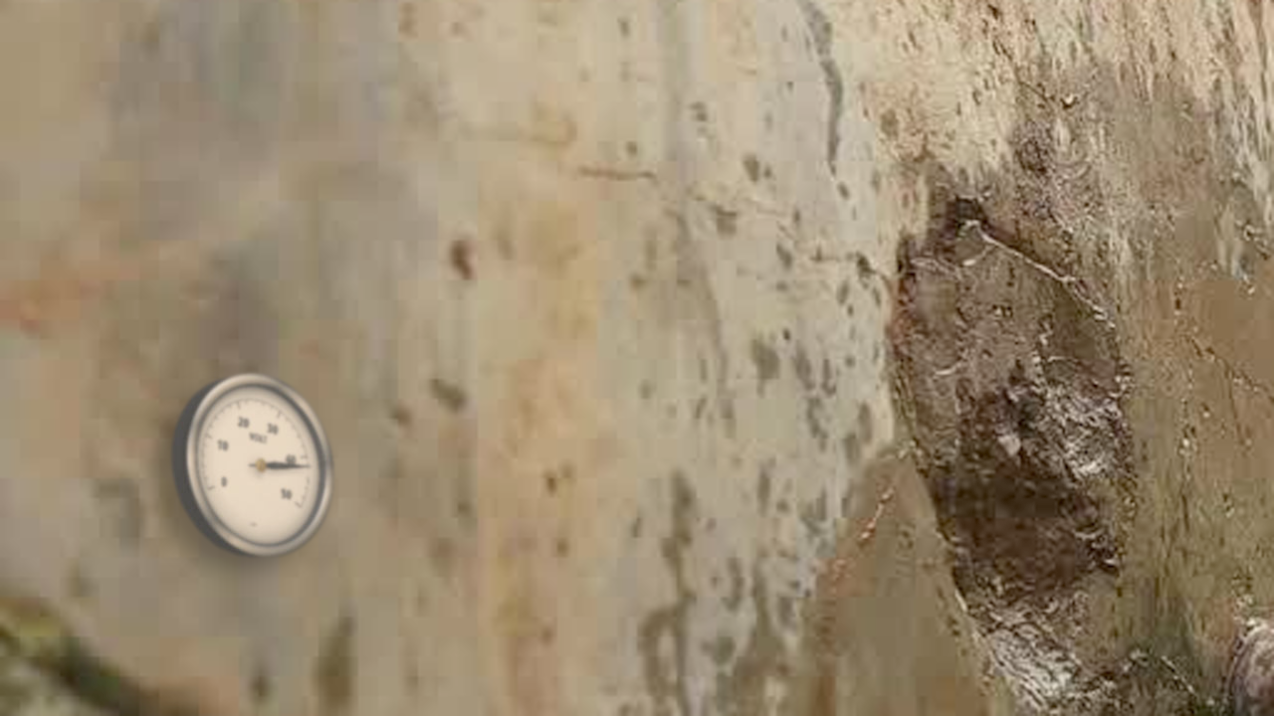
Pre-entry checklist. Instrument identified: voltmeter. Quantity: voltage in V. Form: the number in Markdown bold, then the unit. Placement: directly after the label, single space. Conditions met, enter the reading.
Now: **42** V
